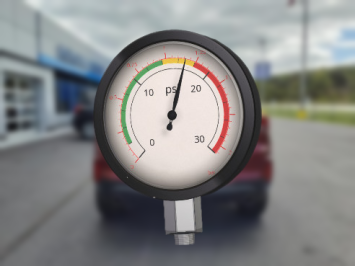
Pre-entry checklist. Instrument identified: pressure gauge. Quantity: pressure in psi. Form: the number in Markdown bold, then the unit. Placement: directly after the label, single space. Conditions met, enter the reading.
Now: **17** psi
